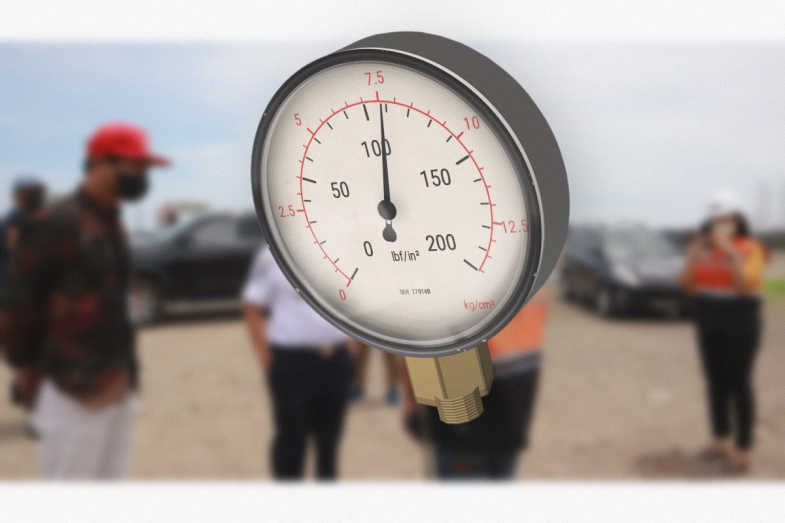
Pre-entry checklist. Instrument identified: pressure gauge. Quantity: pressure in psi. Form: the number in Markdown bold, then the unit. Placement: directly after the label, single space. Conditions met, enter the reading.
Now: **110** psi
